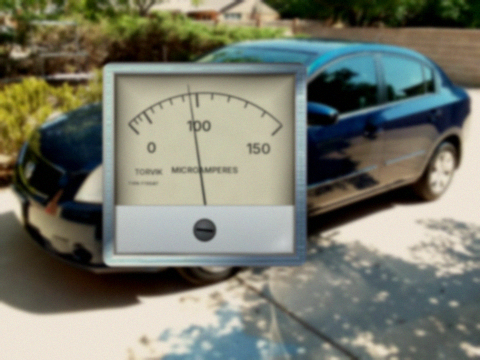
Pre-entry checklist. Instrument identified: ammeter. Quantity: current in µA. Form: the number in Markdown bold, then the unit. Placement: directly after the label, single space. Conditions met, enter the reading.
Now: **95** µA
